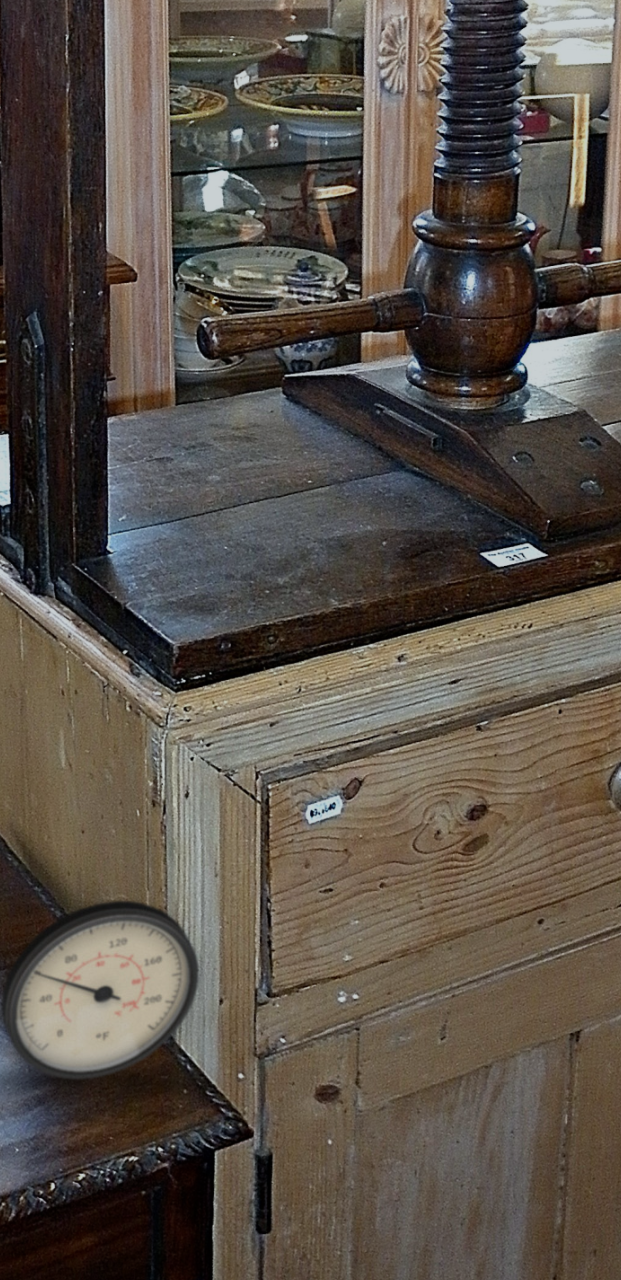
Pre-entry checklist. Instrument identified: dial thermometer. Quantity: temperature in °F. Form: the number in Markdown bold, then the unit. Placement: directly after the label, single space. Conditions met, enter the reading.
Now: **60** °F
